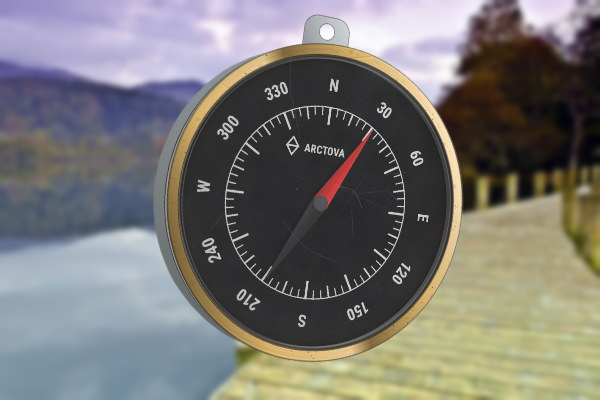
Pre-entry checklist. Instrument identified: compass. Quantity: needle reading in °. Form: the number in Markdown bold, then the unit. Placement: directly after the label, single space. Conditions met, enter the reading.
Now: **30** °
